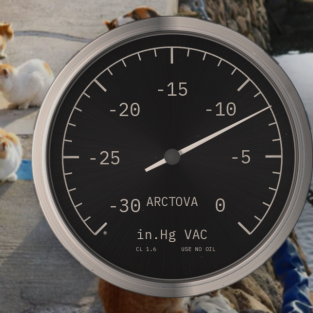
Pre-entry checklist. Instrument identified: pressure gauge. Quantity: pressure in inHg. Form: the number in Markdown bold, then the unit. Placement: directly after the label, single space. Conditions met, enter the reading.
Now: **-8** inHg
